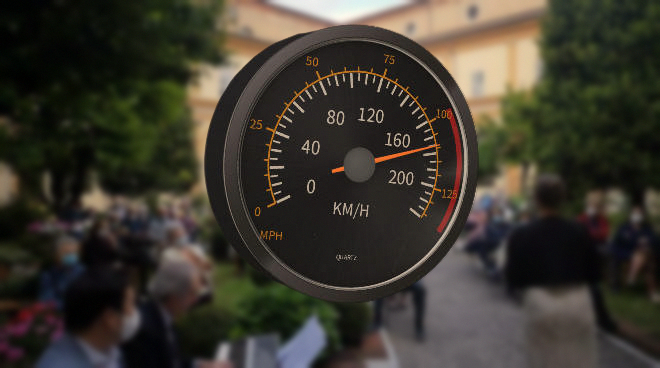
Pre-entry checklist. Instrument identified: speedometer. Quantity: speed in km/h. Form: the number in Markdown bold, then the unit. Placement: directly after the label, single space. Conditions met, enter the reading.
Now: **175** km/h
